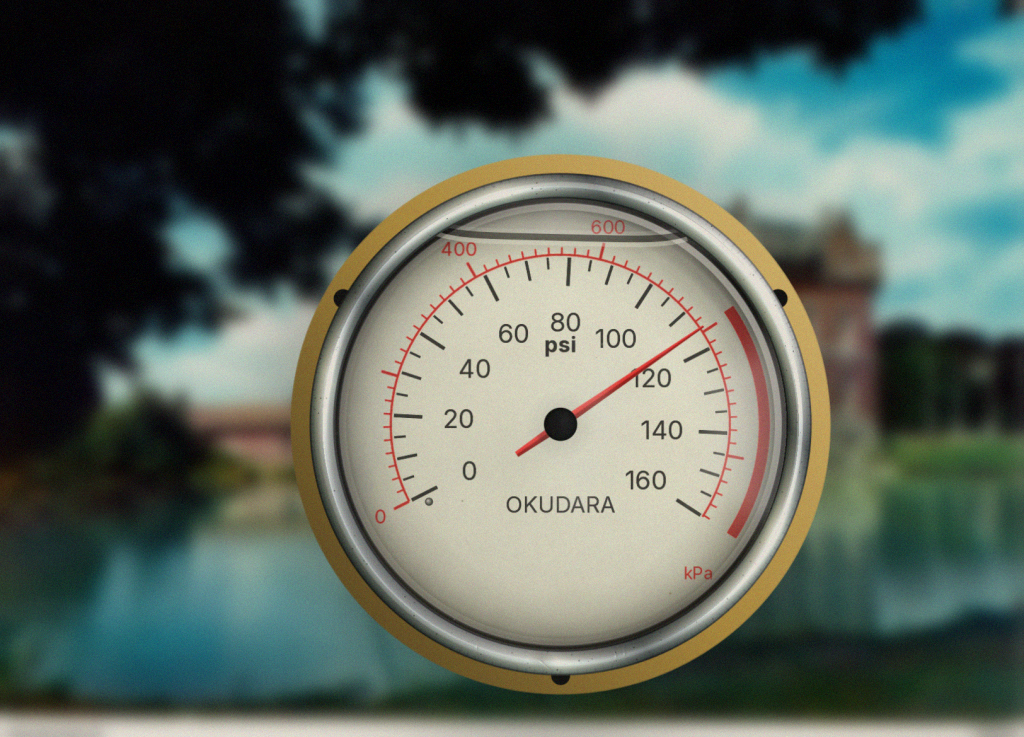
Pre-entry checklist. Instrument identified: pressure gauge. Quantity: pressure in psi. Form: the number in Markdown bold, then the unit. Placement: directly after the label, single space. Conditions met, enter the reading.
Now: **115** psi
